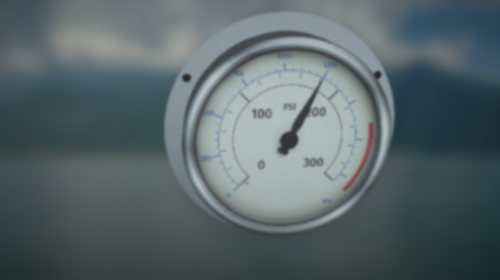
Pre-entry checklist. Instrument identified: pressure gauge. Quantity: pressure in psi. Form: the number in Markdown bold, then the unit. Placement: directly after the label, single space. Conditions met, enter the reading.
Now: **180** psi
